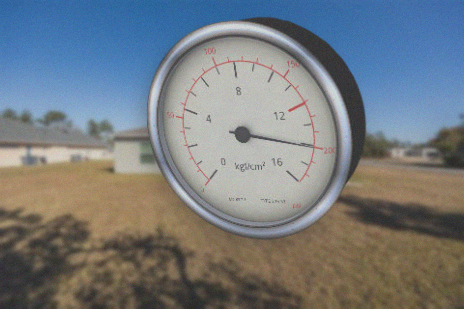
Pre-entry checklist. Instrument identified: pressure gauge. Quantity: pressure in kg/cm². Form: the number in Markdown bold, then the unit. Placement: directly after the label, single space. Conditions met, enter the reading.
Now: **14** kg/cm²
